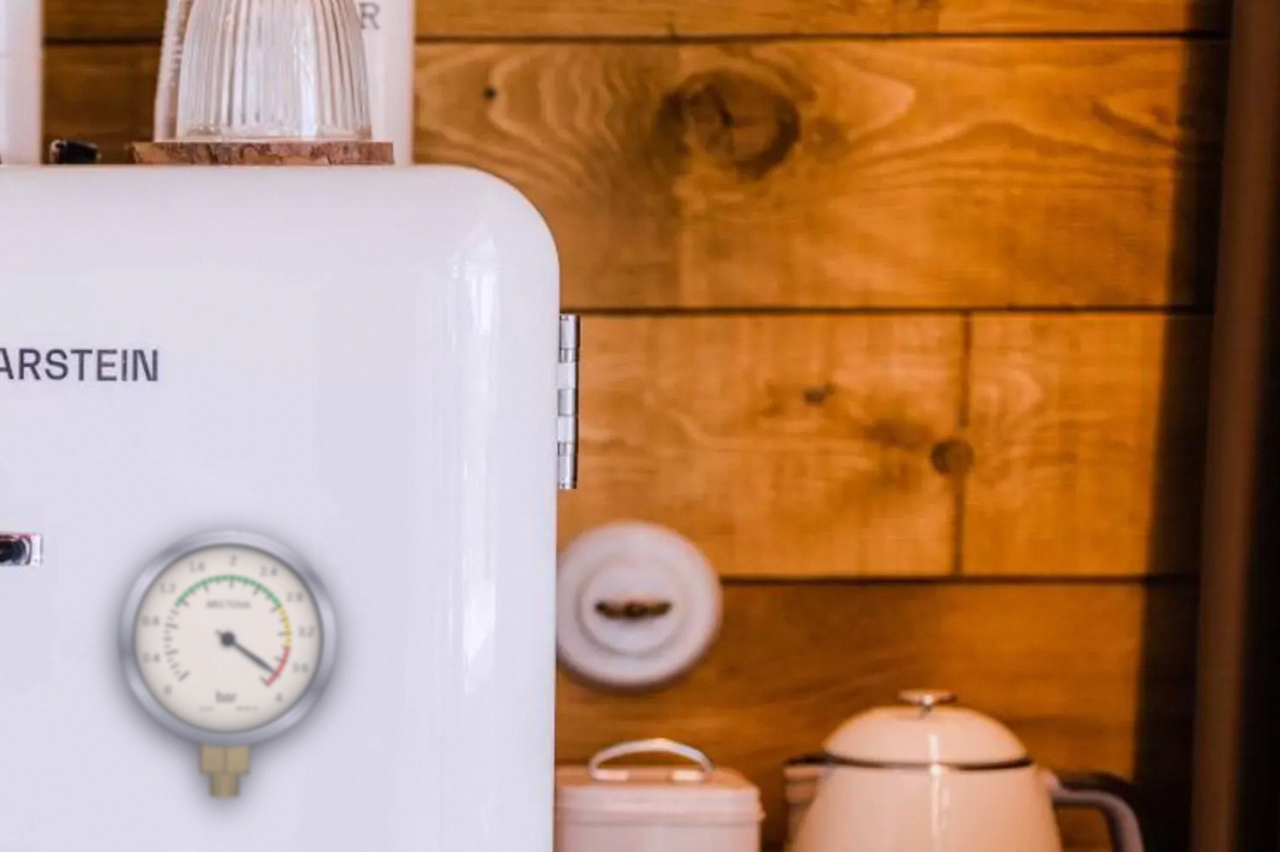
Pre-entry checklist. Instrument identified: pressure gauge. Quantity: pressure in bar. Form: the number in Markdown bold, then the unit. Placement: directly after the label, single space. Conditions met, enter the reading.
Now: **3.8** bar
